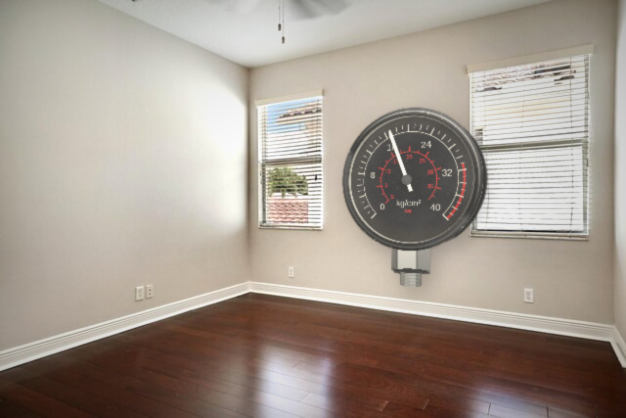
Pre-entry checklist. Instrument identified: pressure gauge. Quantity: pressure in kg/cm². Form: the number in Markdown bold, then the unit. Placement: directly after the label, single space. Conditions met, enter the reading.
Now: **17** kg/cm²
